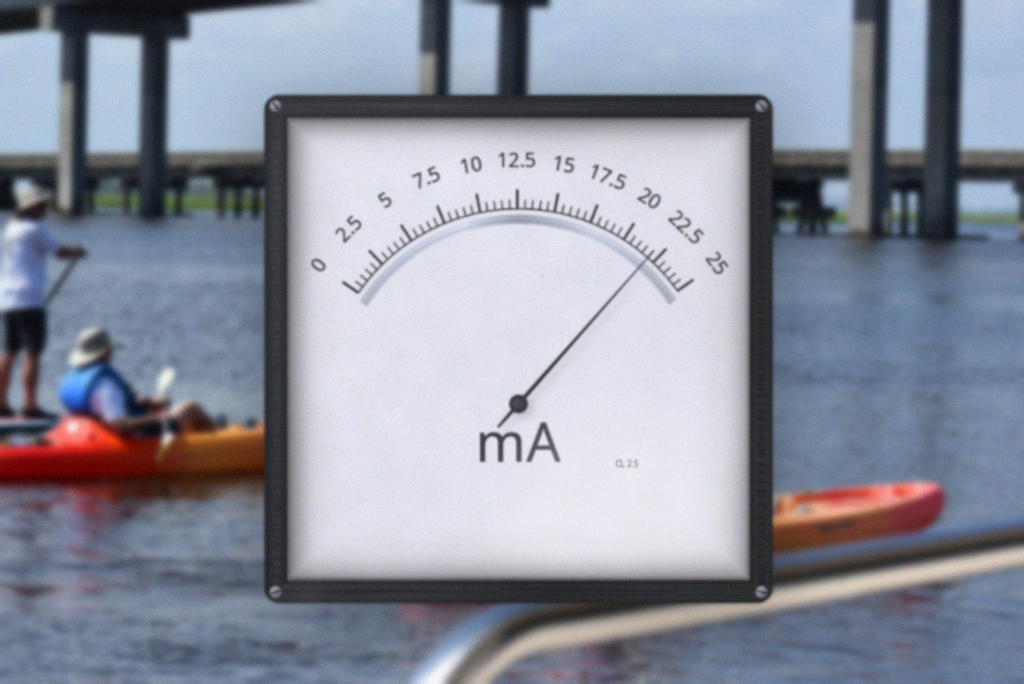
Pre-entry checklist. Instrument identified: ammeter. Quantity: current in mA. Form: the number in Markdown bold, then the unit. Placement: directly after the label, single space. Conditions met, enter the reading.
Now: **22** mA
